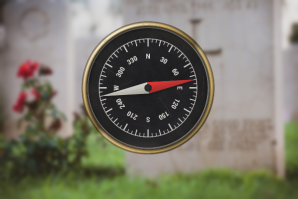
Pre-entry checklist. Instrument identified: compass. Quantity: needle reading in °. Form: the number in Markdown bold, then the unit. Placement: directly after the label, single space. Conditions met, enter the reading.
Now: **80** °
